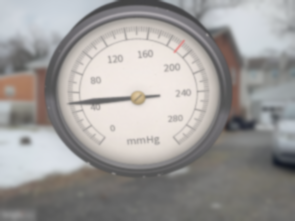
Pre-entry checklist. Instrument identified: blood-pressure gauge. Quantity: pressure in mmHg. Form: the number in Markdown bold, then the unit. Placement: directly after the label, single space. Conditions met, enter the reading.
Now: **50** mmHg
